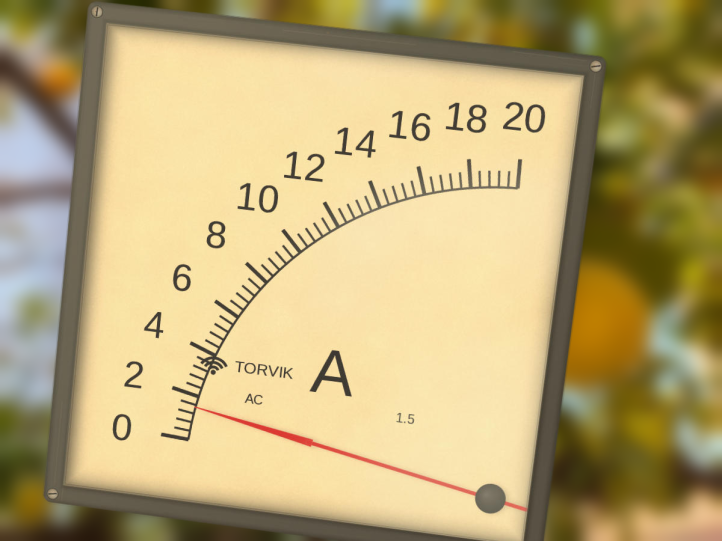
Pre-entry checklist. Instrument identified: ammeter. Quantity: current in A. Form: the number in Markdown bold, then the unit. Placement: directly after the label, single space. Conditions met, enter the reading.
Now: **1.6** A
